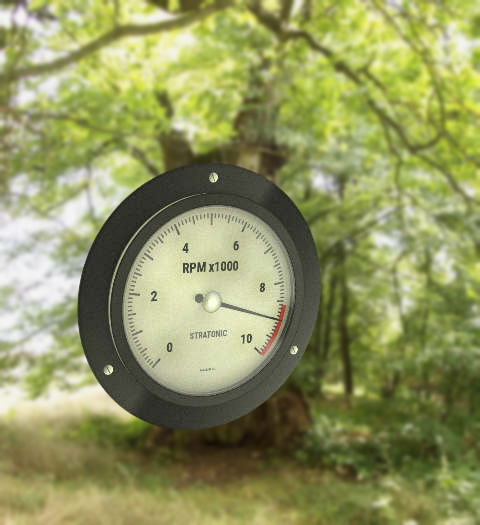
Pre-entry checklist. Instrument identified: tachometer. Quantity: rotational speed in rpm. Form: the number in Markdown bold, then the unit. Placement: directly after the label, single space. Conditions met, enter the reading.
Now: **9000** rpm
